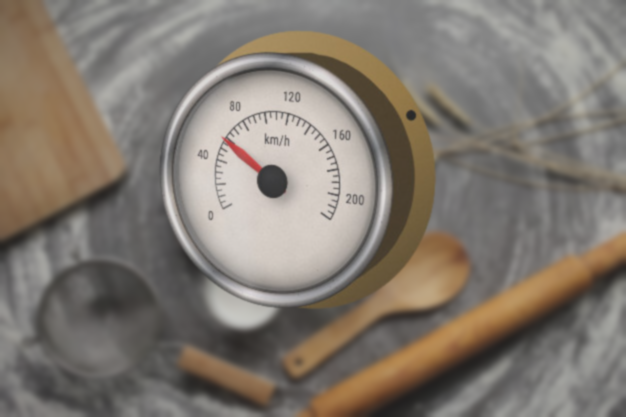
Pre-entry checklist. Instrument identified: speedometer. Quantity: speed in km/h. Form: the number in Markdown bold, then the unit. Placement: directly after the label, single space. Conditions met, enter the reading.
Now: **60** km/h
